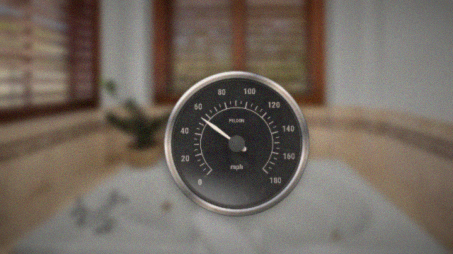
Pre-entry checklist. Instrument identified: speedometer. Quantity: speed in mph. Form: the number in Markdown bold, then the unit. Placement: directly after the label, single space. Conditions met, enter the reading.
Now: **55** mph
